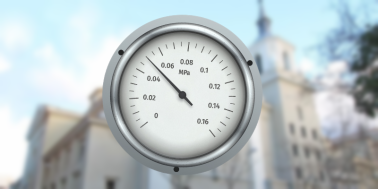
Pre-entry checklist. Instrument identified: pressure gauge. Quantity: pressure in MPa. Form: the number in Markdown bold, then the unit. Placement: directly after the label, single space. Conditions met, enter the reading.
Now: **0.05** MPa
